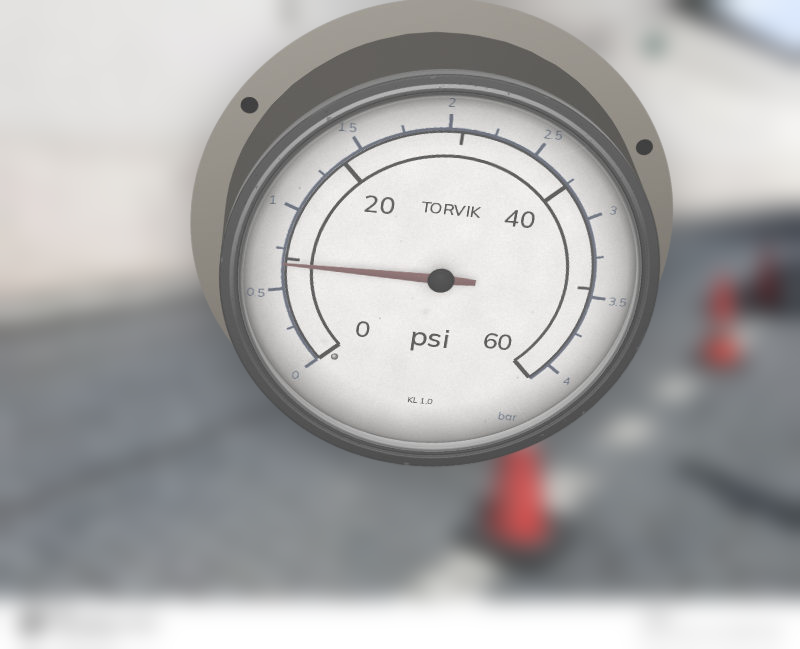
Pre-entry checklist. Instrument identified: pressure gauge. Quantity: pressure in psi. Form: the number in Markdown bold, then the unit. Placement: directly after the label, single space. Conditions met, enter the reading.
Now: **10** psi
